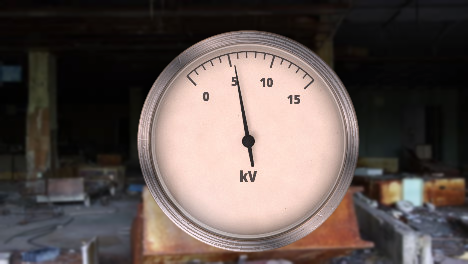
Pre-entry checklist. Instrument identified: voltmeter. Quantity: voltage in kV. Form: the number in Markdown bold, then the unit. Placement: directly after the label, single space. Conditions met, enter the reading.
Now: **5.5** kV
